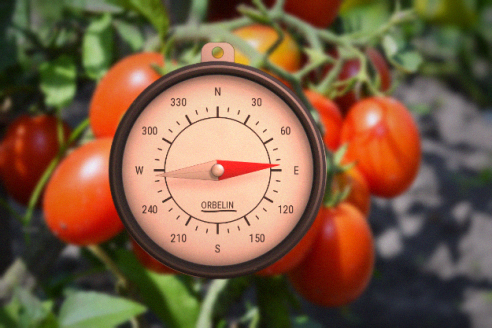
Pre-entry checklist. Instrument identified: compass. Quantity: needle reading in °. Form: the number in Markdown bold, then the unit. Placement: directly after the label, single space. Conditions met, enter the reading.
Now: **85** °
